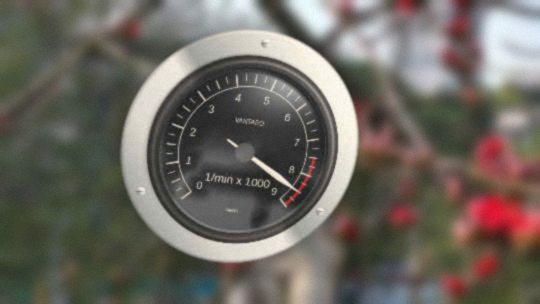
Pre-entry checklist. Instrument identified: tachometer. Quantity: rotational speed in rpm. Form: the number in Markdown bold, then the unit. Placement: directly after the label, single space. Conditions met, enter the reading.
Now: **8500** rpm
